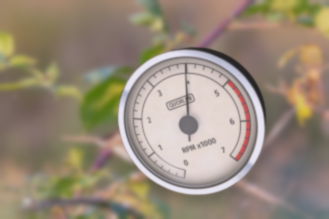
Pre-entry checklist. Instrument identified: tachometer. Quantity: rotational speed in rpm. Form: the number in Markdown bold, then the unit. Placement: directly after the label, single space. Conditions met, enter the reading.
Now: **4000** rpm
